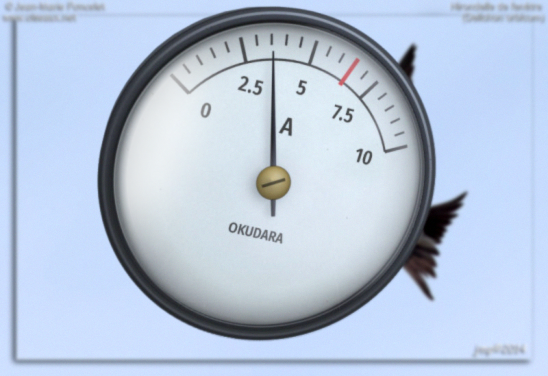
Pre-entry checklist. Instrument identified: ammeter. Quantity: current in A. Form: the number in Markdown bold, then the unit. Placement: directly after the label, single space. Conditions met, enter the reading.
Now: **3.5** A
